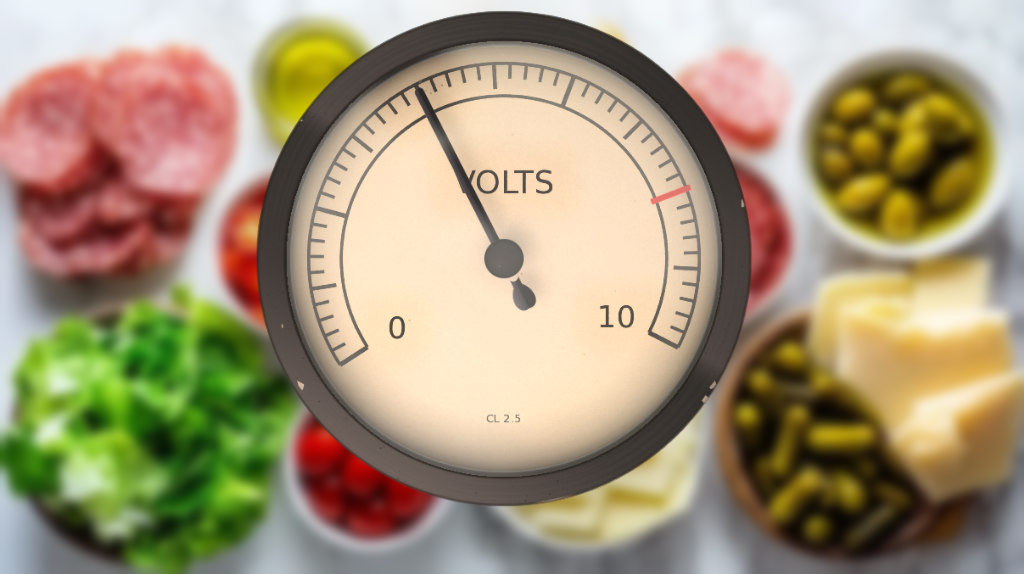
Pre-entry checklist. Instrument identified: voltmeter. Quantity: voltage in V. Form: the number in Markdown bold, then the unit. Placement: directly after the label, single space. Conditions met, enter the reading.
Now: **4** V
